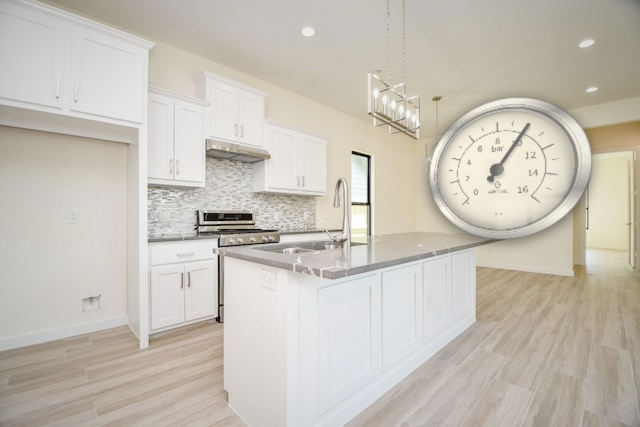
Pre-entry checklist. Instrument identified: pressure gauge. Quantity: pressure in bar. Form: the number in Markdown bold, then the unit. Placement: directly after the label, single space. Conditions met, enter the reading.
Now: **10** bar
